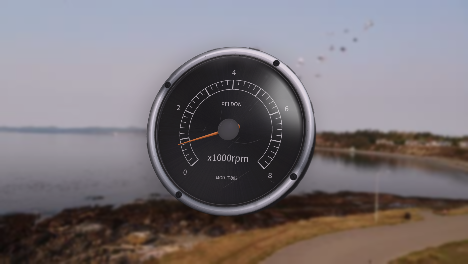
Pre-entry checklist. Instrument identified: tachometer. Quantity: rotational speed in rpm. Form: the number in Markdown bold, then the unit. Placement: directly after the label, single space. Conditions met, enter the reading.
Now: **800** rpm
